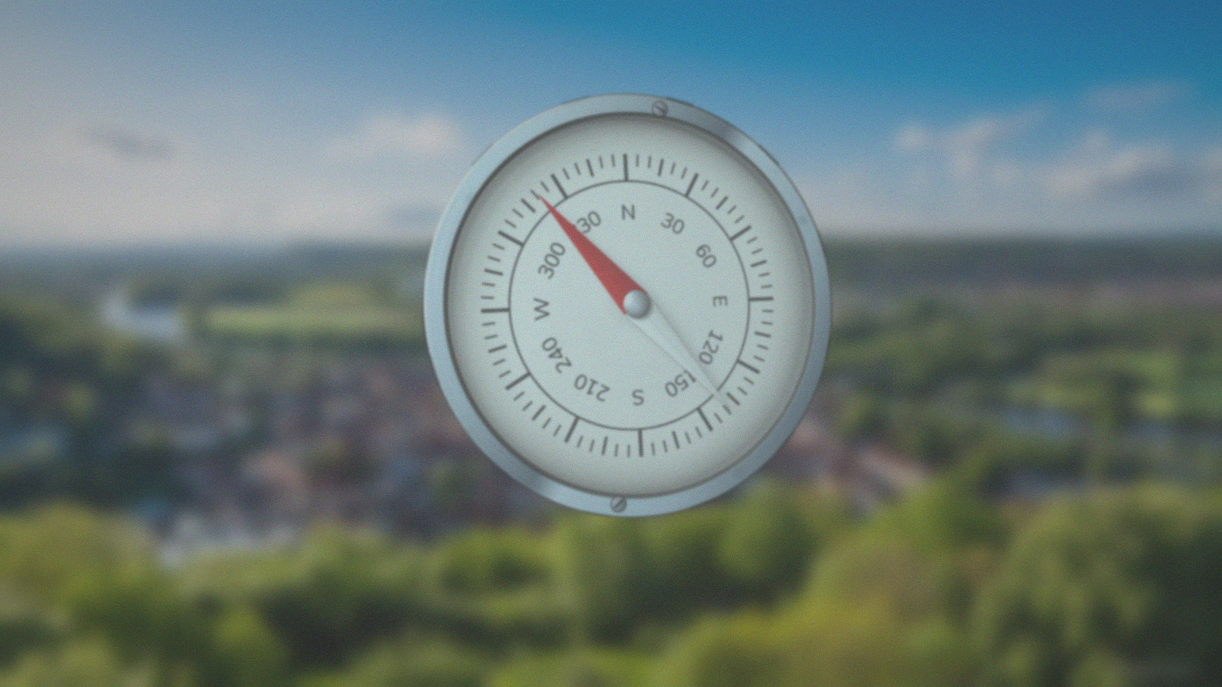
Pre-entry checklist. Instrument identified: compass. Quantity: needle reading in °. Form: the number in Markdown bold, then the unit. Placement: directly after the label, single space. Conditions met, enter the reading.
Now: **320** °
